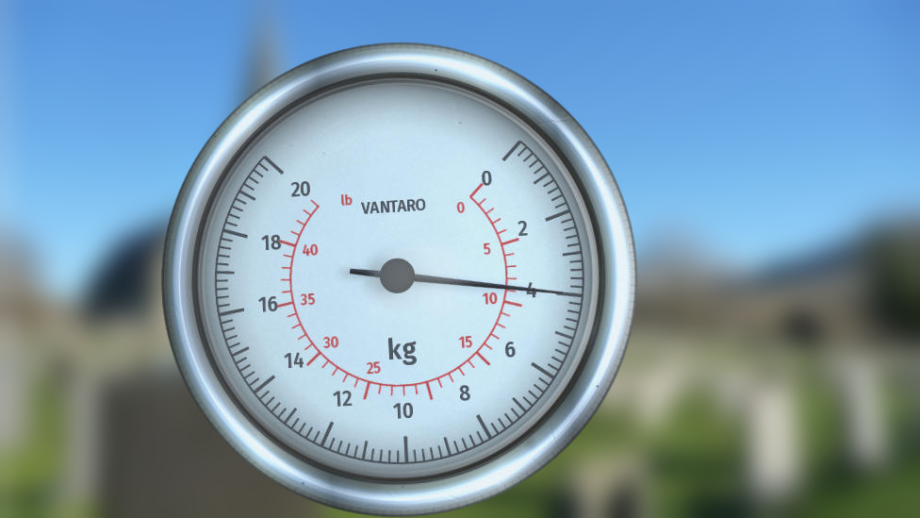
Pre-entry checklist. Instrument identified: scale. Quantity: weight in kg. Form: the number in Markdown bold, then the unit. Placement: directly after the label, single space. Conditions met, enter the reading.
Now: **4** kg
